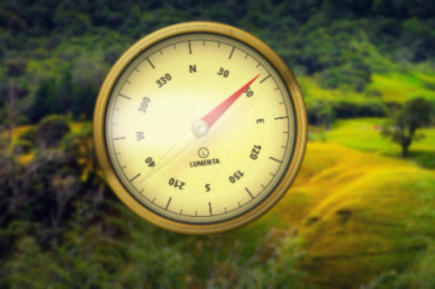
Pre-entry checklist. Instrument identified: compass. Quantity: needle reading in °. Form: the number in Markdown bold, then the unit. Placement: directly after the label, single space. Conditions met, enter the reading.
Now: **55** °
